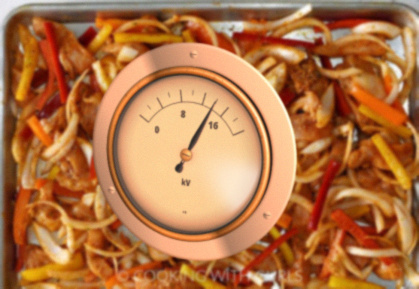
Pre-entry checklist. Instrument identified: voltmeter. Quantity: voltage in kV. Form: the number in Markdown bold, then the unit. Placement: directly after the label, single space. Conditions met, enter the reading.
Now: **14** kV
